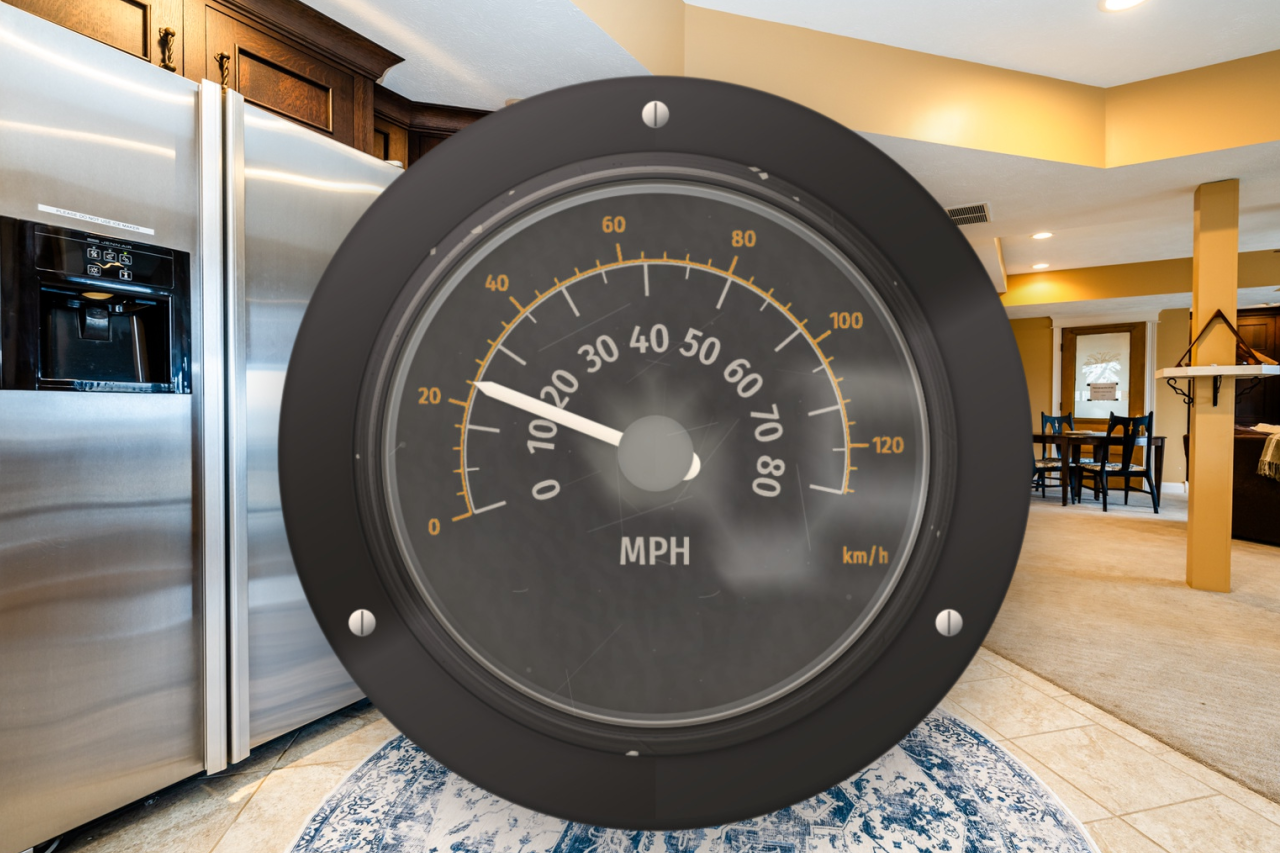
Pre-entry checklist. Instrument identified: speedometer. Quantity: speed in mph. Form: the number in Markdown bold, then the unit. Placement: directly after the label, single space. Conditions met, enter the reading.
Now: **15** mph
